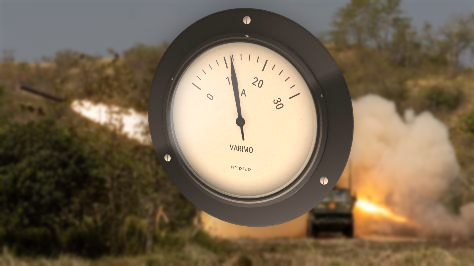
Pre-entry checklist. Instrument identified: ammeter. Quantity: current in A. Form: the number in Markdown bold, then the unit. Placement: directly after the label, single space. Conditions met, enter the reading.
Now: **12** A
